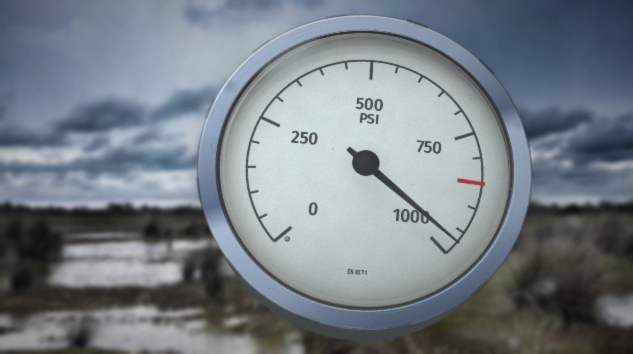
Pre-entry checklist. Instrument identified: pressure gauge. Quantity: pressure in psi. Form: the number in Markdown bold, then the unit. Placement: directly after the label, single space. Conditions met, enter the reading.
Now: **975** psi
